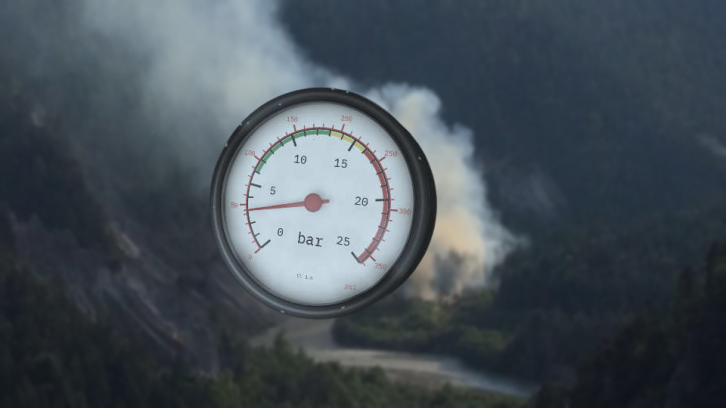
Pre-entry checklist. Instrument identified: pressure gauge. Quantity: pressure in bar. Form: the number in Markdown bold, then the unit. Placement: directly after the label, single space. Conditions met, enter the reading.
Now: **3** bar
